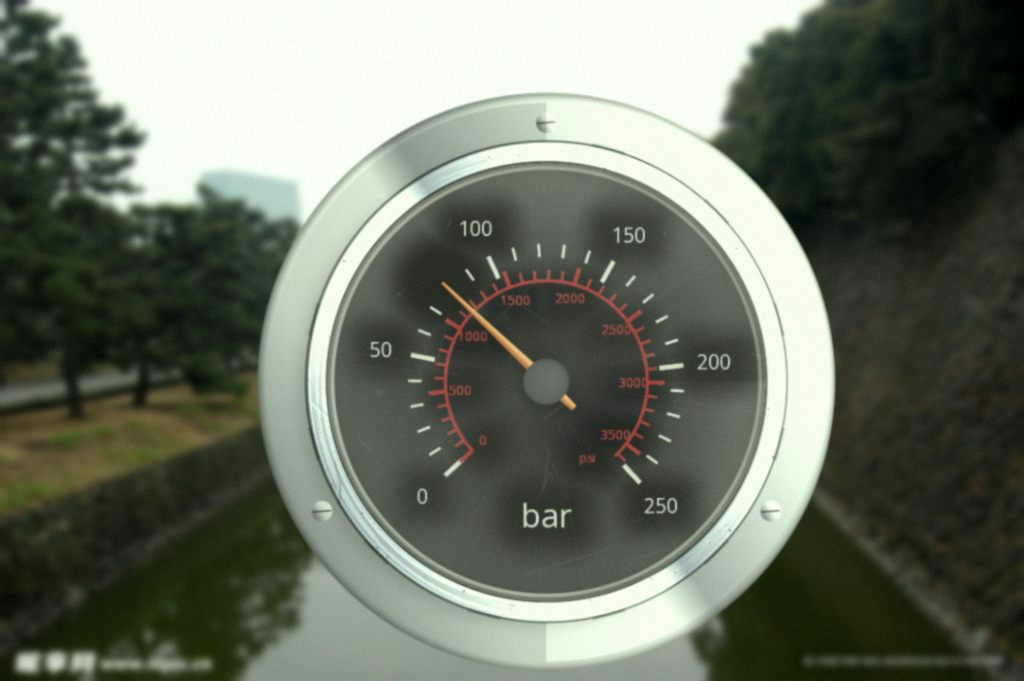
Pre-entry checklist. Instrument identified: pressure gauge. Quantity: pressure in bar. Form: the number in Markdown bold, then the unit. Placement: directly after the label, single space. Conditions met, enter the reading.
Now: **80** bar
